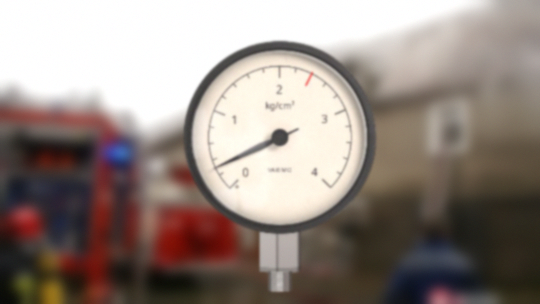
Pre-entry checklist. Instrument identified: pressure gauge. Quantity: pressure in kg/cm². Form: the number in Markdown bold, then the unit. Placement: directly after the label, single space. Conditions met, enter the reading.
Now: **0.3** kg/cm²
